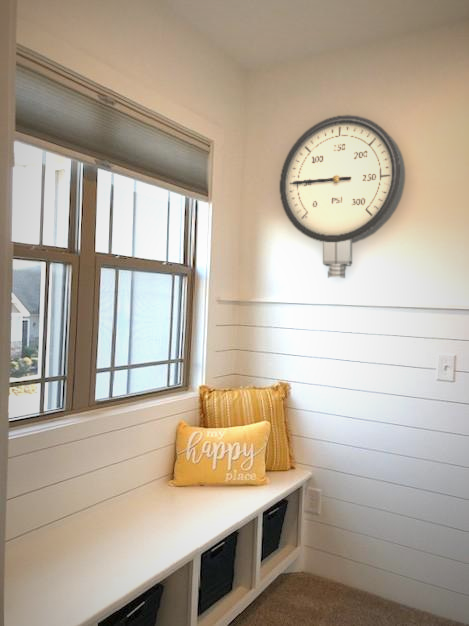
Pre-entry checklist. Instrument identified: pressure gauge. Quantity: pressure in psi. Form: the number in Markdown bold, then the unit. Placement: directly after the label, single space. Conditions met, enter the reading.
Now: **50** psi
